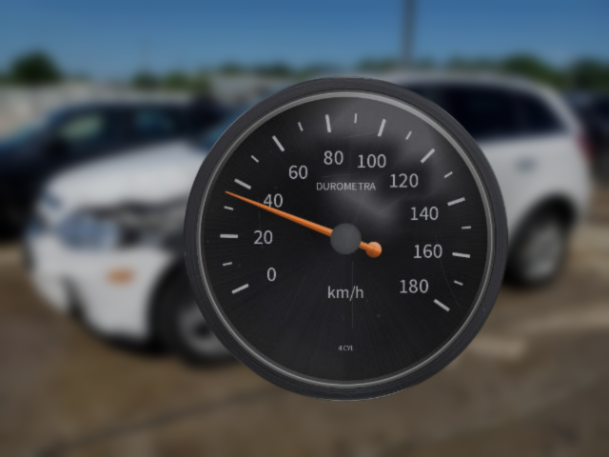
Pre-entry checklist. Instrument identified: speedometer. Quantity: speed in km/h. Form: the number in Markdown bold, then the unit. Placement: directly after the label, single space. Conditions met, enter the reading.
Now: **35** km/h
